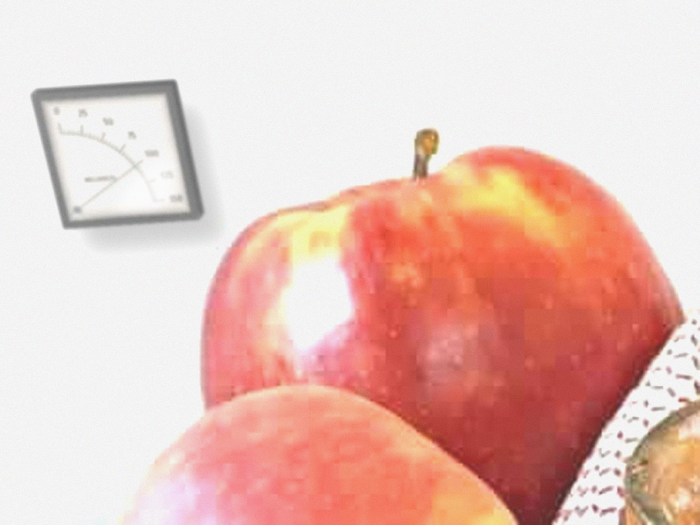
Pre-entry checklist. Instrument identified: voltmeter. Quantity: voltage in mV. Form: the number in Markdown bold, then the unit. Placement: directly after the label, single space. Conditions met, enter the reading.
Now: **100** mV
